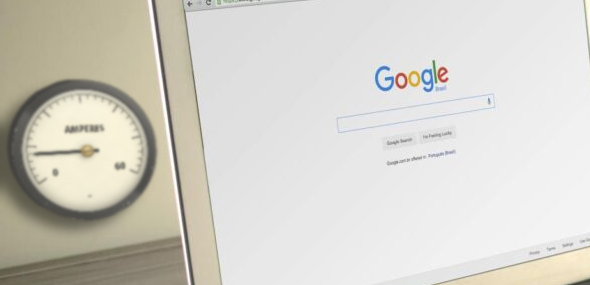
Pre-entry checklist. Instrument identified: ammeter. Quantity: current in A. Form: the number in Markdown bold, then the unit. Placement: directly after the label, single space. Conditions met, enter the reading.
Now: **8** A
